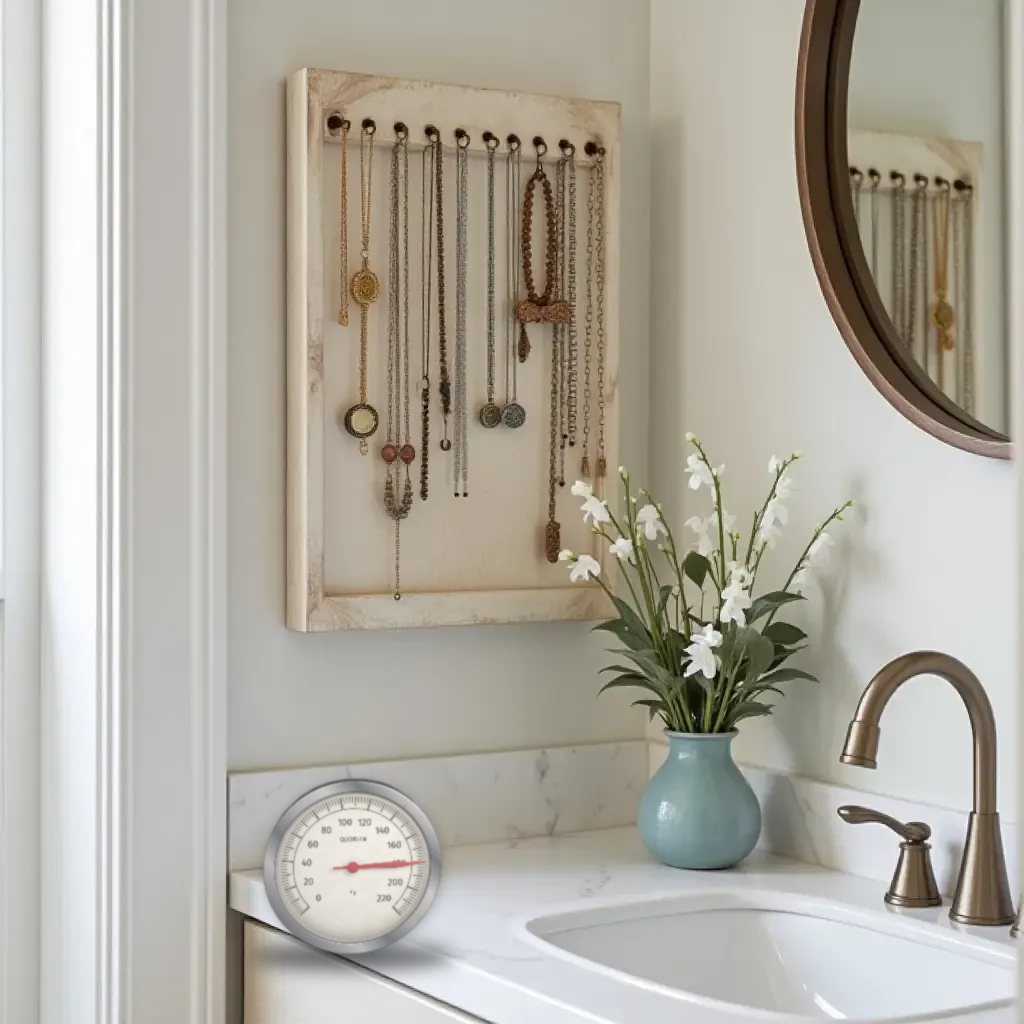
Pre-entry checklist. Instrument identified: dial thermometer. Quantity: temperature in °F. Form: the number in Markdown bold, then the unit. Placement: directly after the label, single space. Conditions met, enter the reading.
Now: **180** °F
